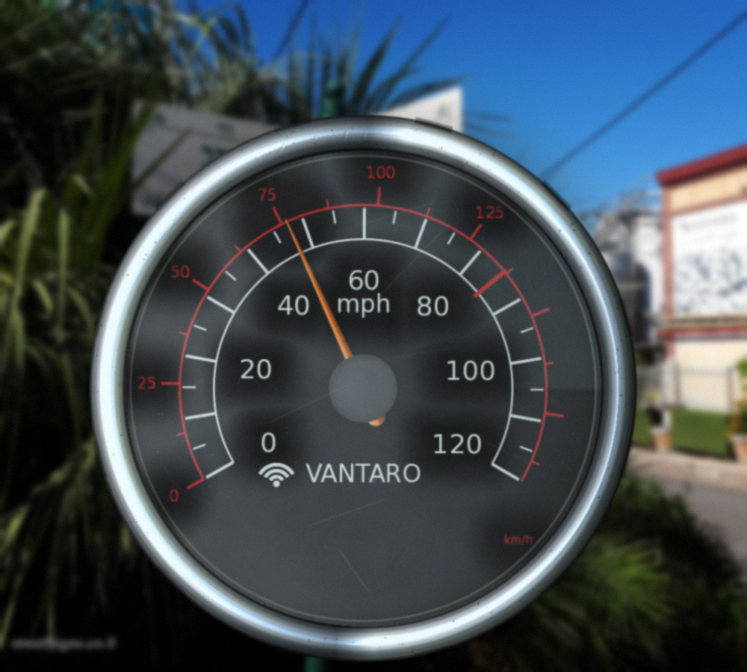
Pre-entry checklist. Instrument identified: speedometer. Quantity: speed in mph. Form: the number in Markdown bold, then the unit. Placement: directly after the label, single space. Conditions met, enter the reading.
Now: **47.5** mph
